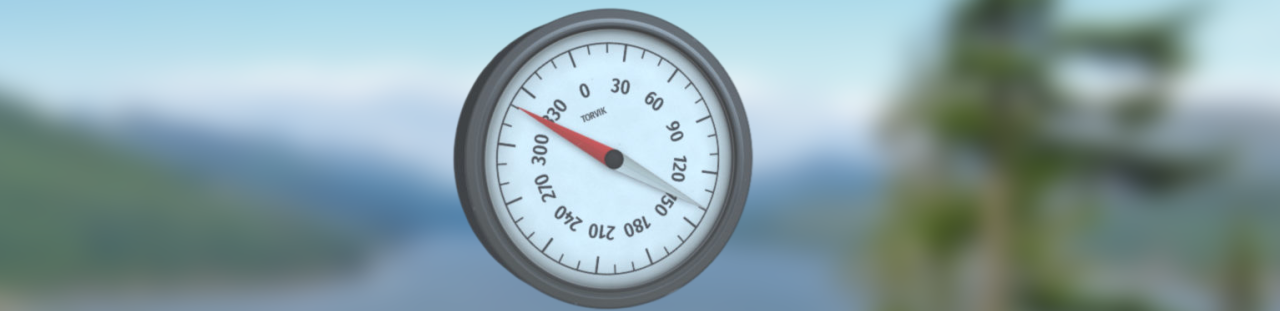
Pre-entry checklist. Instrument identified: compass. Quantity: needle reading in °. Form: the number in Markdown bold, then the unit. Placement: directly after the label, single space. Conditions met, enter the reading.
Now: **320** °
